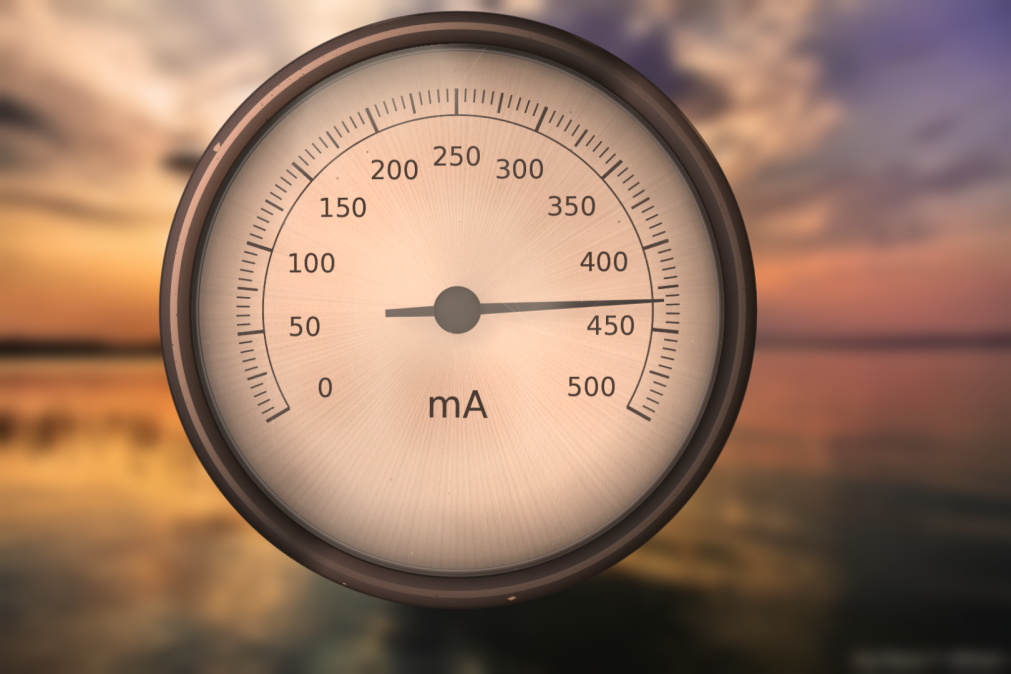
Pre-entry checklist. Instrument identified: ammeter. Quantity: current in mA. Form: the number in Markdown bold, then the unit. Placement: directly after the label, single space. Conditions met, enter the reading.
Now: **432.5** mA
